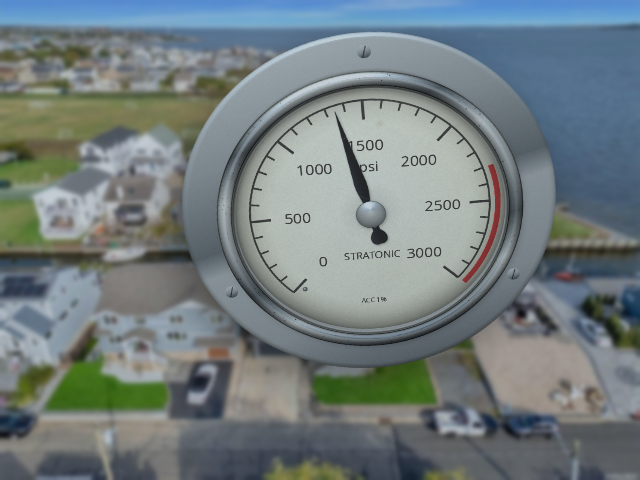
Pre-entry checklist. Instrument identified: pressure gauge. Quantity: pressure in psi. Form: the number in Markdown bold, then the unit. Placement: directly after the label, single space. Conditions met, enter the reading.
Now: **1350** psi
